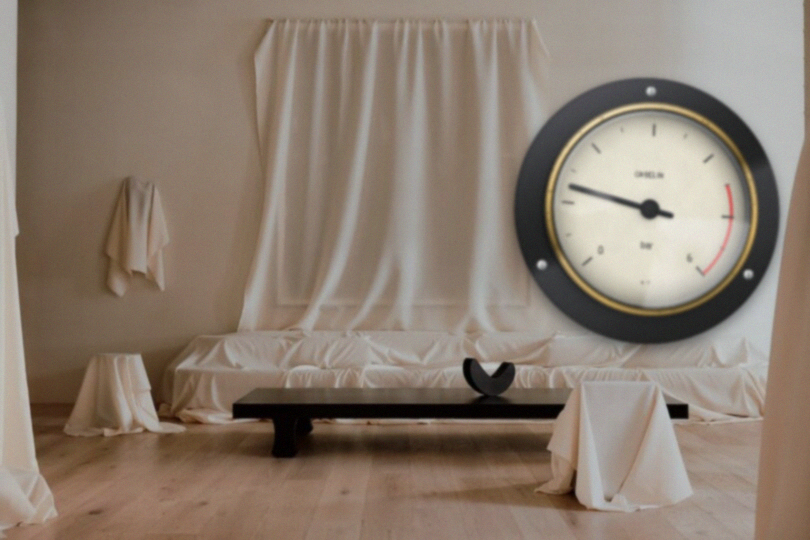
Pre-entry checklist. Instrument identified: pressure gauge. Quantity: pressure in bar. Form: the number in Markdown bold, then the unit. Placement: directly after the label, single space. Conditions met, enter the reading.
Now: **1.25** bar
